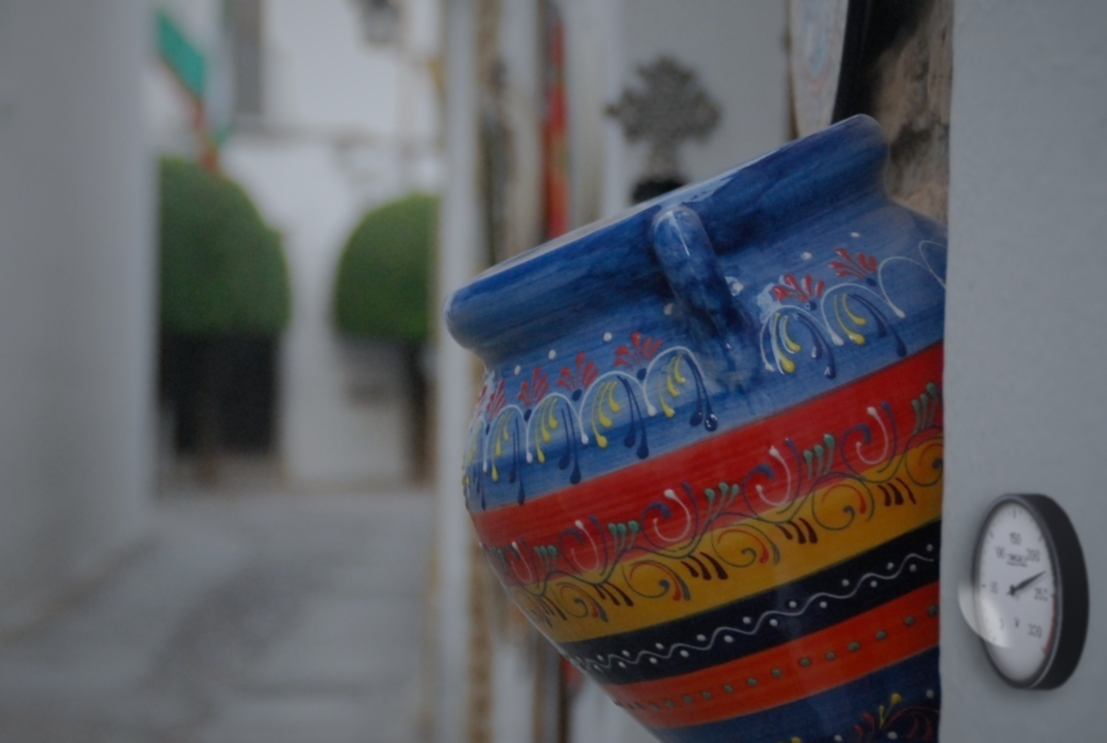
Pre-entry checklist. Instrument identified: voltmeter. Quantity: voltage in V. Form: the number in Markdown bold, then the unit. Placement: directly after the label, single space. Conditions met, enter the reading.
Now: **230** V
